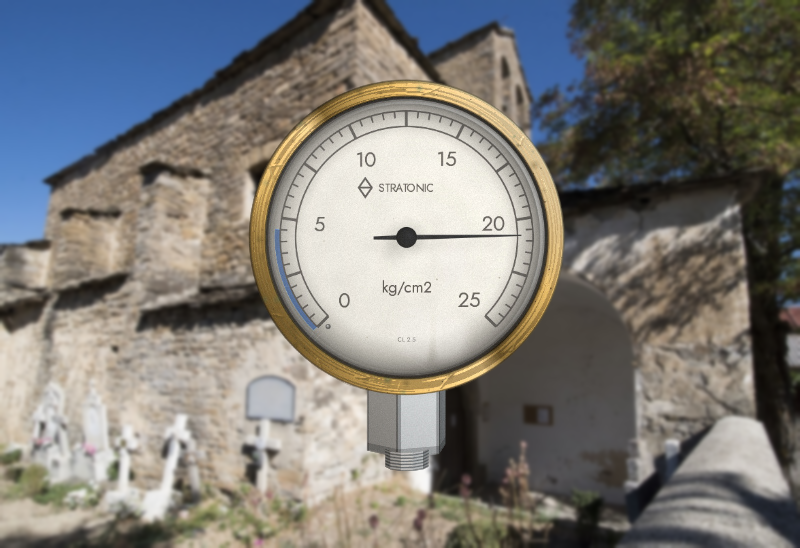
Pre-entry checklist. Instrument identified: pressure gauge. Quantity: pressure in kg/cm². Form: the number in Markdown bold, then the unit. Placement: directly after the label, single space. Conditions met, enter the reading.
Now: **20.75** kg/cm²
